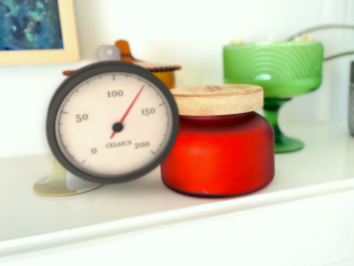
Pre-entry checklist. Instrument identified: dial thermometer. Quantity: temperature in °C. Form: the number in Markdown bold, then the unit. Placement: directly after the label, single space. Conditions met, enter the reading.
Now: **125** °C
